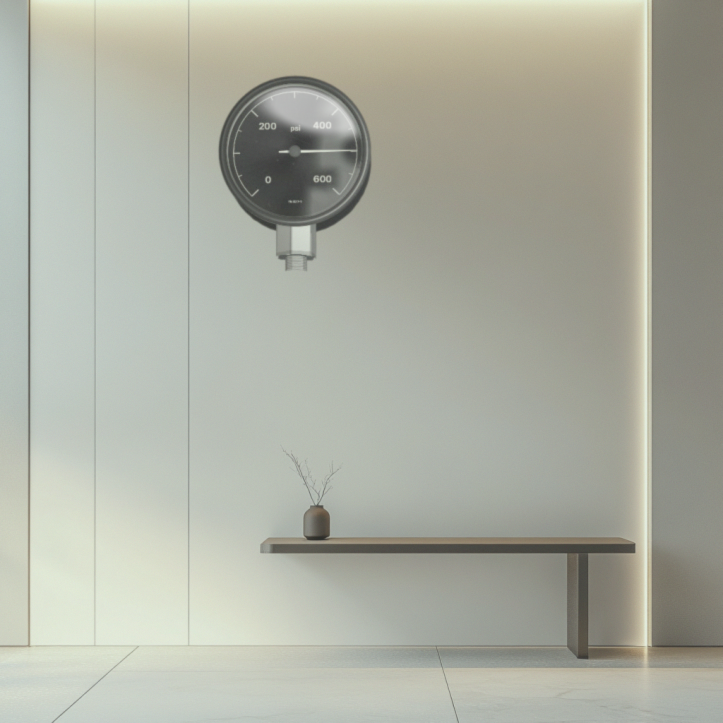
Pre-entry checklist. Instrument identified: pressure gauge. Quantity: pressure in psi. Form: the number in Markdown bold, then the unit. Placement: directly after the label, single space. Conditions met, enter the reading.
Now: **500** psi
